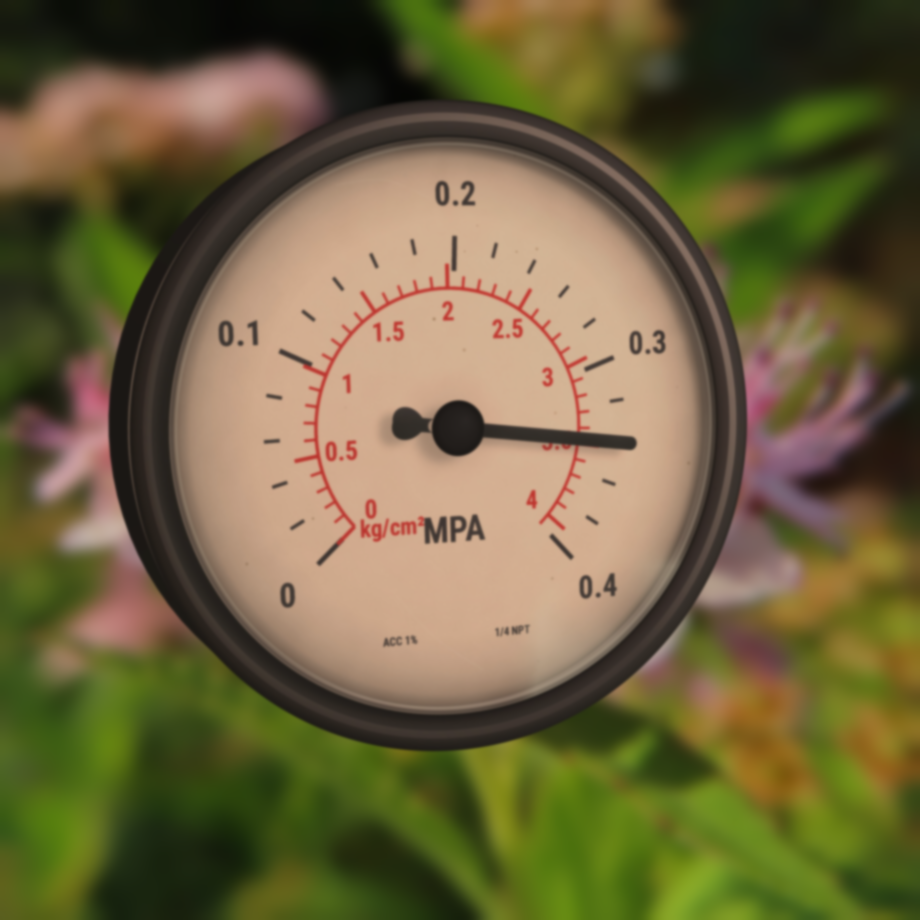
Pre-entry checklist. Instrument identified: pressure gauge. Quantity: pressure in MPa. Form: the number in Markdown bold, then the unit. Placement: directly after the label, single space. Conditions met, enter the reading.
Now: **0.34** MPa
